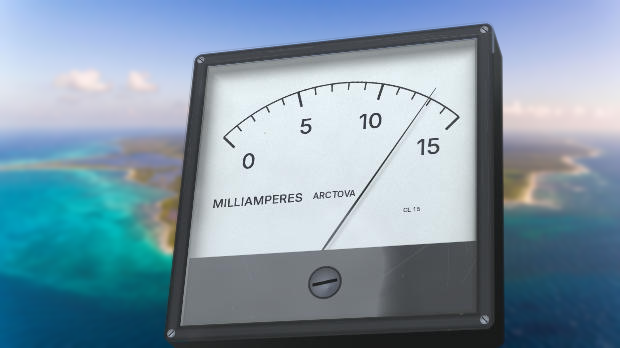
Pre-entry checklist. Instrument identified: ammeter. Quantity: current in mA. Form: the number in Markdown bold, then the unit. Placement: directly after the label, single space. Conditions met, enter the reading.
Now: **13** mA
